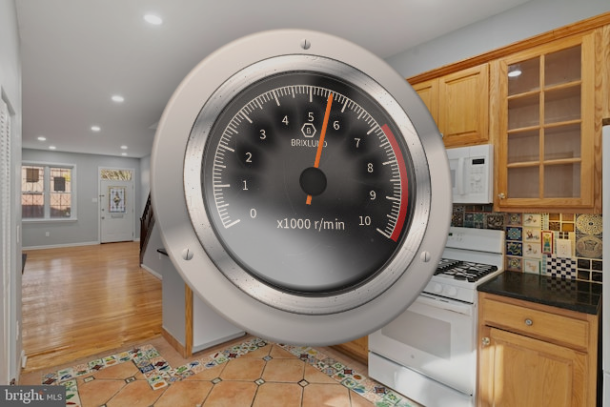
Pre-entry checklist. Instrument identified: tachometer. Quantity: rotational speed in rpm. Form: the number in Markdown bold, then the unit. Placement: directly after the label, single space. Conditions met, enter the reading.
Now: **5500** rpm
